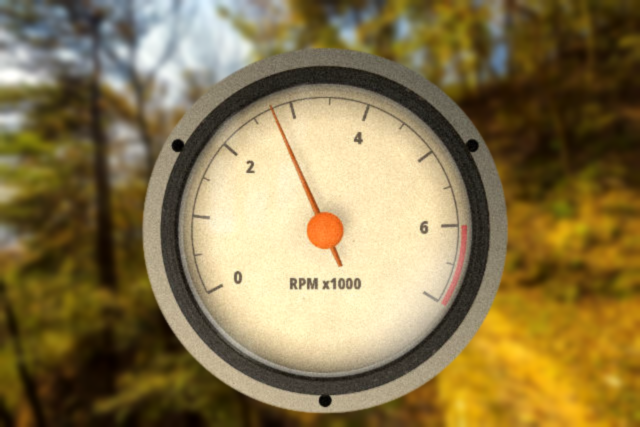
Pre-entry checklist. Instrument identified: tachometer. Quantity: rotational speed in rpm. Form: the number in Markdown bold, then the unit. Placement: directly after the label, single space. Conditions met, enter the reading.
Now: **2750** rpm
